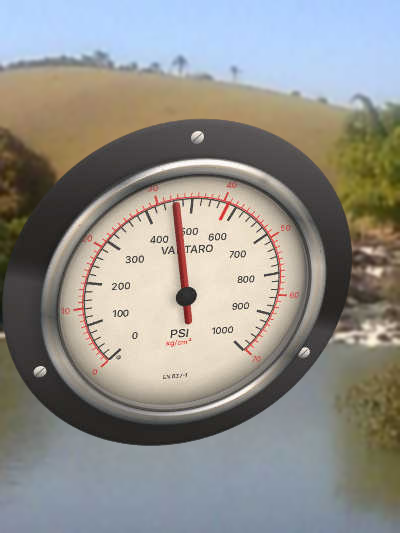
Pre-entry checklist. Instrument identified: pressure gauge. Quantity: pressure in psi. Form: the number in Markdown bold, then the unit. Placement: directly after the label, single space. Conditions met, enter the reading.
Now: **460** psi
